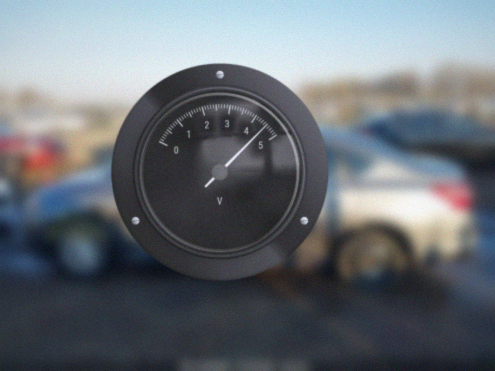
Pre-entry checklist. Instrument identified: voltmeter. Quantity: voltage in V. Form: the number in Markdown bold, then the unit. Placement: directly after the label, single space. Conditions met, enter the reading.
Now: **4.5** V
